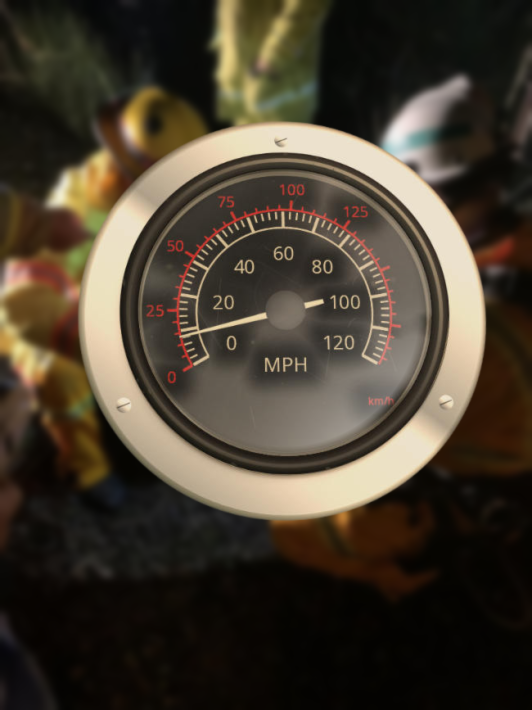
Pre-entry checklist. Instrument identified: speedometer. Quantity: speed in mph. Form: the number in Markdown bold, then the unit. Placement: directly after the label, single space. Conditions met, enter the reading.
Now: **8** mph
